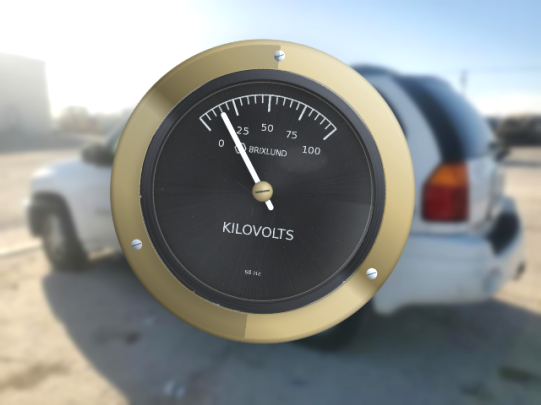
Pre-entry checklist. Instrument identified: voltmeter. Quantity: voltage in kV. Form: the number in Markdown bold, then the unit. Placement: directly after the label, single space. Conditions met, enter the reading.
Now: **15** kV
